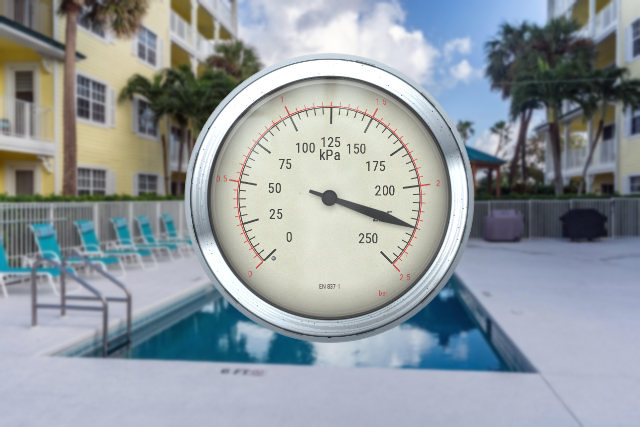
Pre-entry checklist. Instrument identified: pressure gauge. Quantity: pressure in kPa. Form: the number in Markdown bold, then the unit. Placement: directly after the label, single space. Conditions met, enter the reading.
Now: **225** kPa
